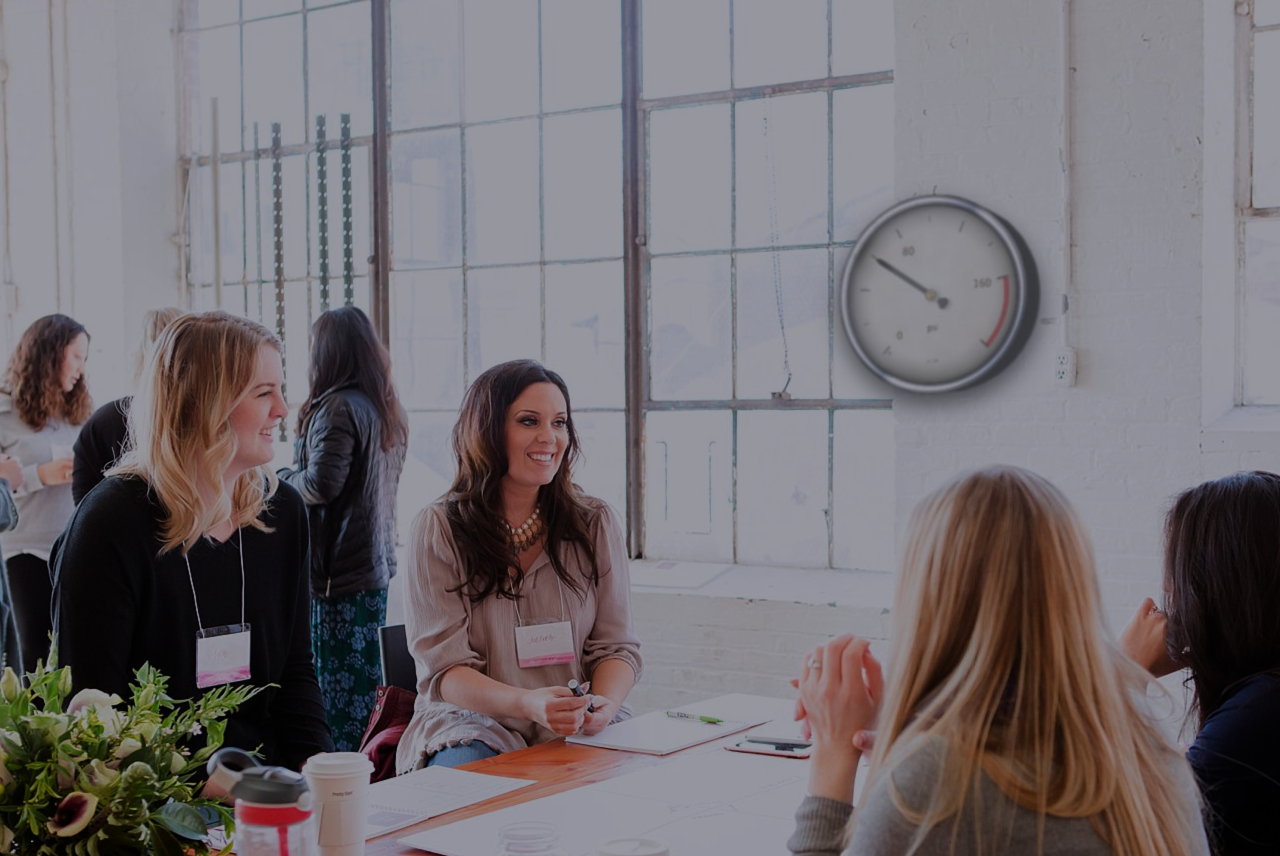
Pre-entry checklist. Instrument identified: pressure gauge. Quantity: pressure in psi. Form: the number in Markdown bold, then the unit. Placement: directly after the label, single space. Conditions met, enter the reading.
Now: **60** psi
